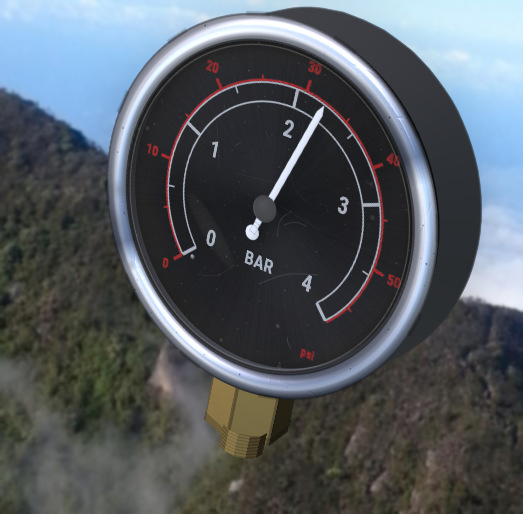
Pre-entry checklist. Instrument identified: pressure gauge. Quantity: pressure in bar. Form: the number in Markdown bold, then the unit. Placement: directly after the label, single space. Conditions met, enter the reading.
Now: **2.25** bar
